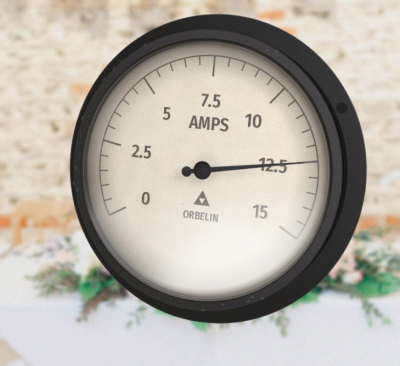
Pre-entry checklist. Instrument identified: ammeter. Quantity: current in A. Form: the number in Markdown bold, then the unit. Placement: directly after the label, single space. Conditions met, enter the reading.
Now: **12.5** A
